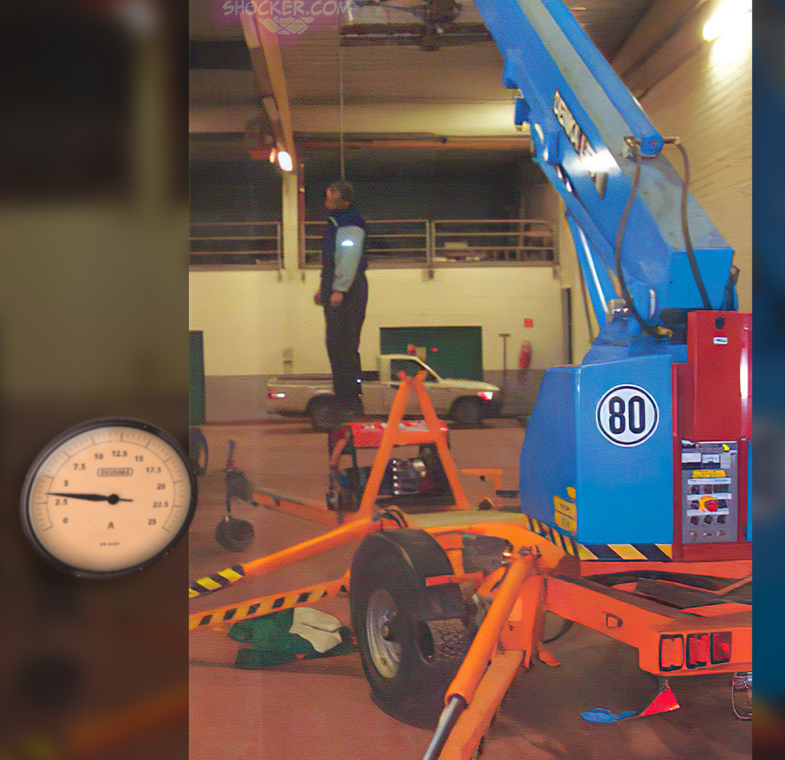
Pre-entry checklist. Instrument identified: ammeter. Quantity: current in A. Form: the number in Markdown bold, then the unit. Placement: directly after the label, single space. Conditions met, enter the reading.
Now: **3.5** A
